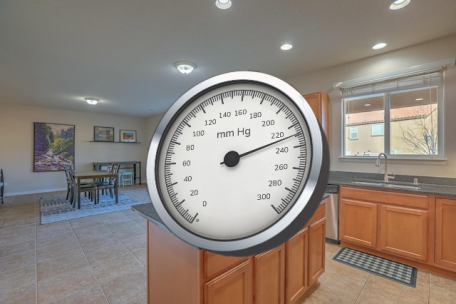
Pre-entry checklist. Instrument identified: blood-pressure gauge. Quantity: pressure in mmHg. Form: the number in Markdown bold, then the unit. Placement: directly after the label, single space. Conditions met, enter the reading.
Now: **230** mmHg
